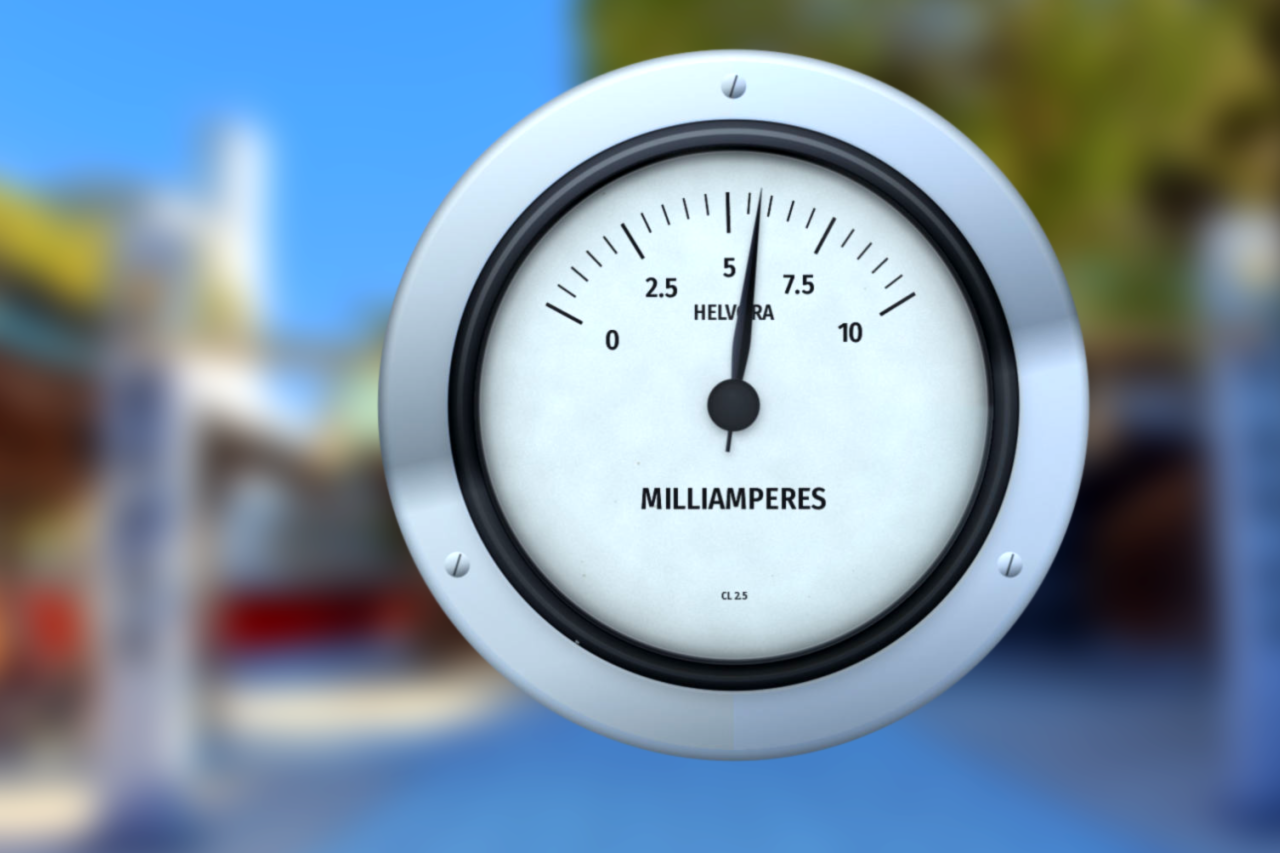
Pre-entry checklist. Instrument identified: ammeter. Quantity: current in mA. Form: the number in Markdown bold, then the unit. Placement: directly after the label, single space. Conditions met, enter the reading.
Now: **5.75** mA
